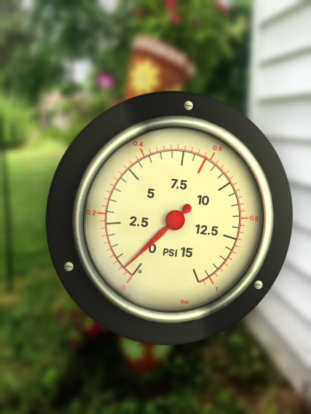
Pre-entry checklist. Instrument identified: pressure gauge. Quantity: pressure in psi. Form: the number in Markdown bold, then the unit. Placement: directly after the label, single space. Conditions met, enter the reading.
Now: **0.5** psi
